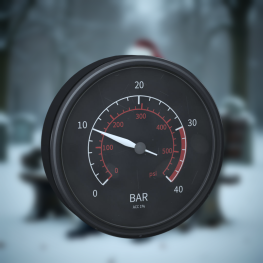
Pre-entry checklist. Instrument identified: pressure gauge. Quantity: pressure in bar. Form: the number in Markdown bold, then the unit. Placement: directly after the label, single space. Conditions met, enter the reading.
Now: **10** bar
